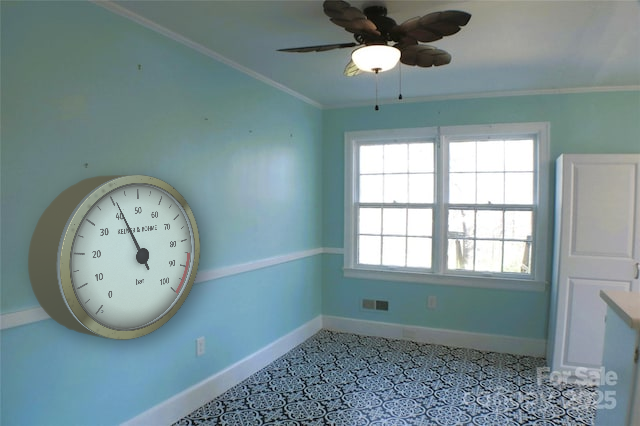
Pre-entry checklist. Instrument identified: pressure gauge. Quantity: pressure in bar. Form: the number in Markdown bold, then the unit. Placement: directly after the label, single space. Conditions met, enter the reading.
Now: **40** bar
